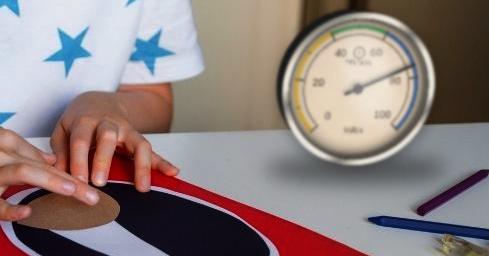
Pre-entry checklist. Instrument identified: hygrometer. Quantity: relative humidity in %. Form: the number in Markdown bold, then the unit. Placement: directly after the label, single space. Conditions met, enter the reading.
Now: **75** %
